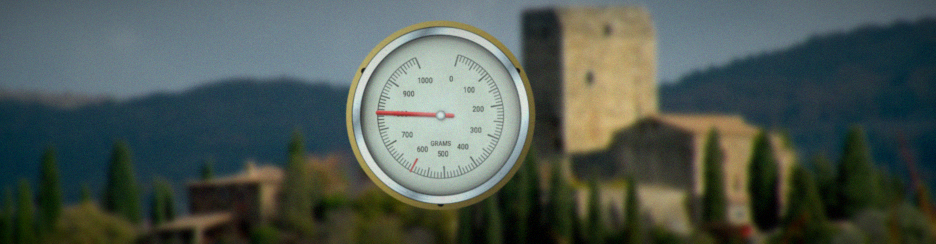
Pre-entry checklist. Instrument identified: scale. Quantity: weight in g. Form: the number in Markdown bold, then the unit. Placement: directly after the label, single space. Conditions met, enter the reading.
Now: **800** g
